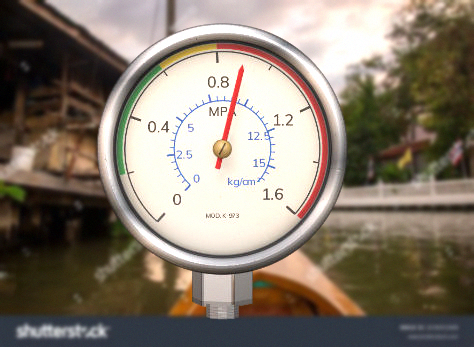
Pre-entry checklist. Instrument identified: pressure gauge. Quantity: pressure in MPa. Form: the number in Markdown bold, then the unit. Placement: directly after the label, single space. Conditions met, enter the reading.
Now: **0.9** MPa
